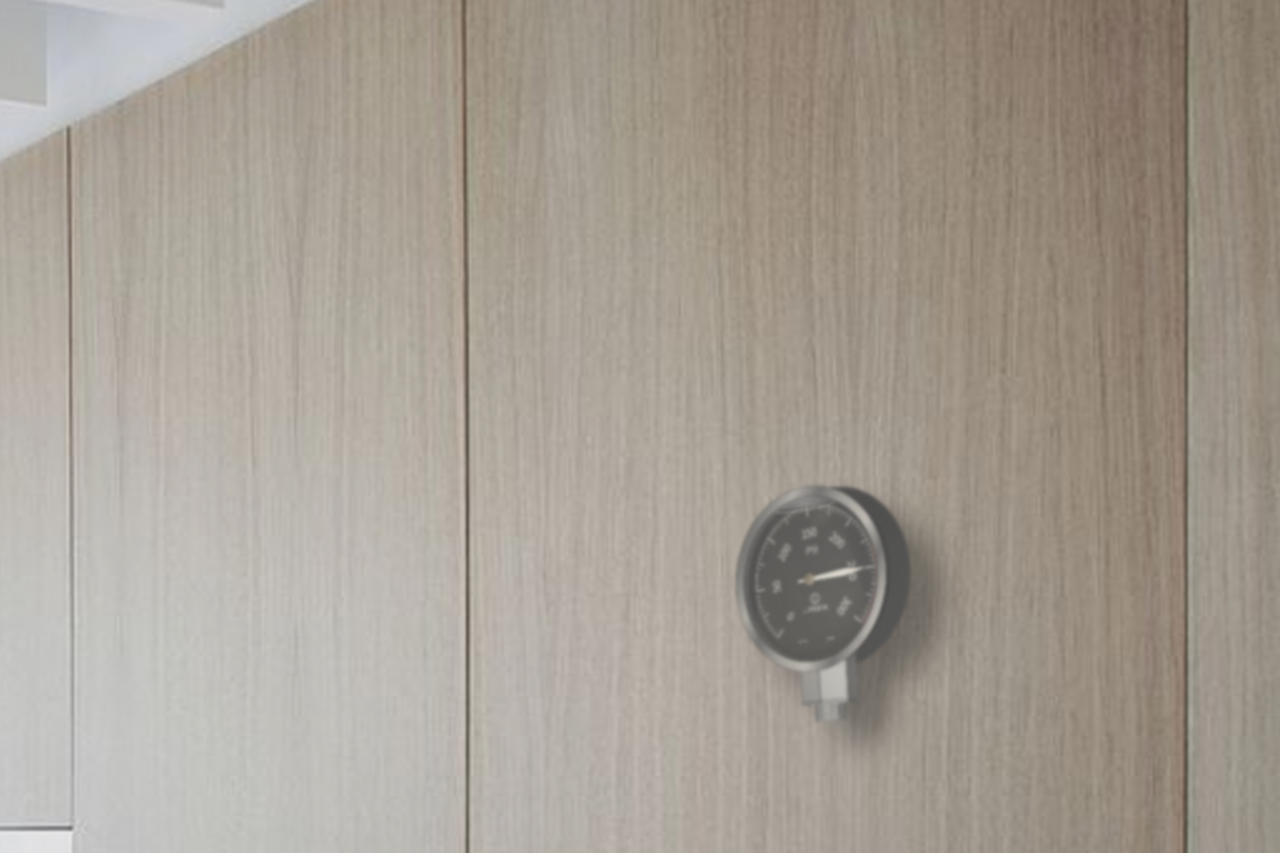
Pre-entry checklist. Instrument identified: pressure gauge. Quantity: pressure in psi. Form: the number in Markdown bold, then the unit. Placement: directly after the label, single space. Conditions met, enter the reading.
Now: **250** psi
